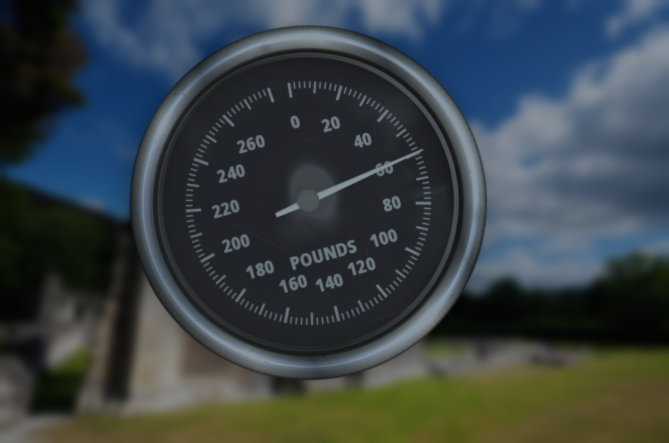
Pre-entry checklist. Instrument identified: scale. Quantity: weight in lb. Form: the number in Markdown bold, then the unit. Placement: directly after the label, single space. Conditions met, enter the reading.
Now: **60** lb
